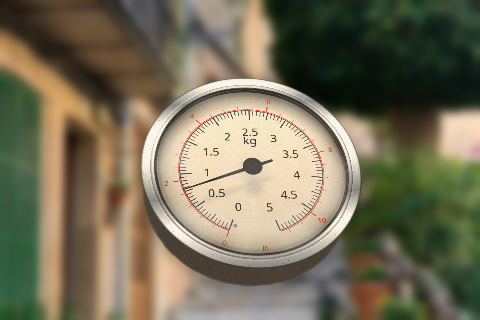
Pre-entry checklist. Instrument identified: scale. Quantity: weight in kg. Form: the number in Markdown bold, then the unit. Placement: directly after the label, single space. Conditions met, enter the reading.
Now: **0.75** kg
